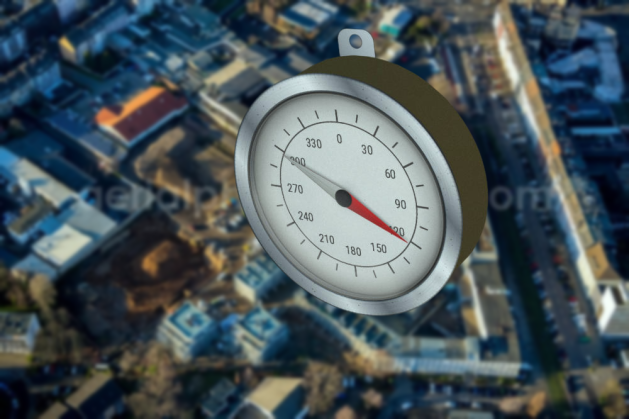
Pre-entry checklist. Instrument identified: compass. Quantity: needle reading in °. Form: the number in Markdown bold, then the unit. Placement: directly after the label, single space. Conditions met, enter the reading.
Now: **120** °
